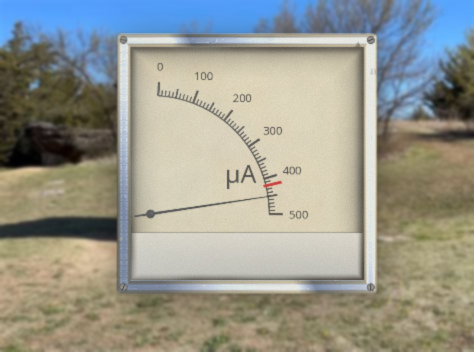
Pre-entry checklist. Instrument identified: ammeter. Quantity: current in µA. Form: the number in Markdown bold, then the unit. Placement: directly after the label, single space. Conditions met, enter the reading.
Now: **450** µA
